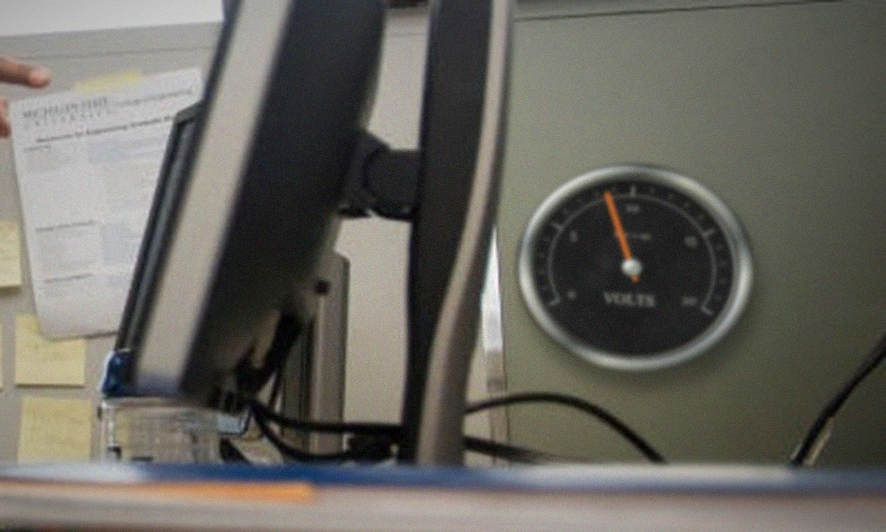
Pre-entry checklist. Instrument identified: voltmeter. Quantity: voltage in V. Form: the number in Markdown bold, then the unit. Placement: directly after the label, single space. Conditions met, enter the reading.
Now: **8.5** V
